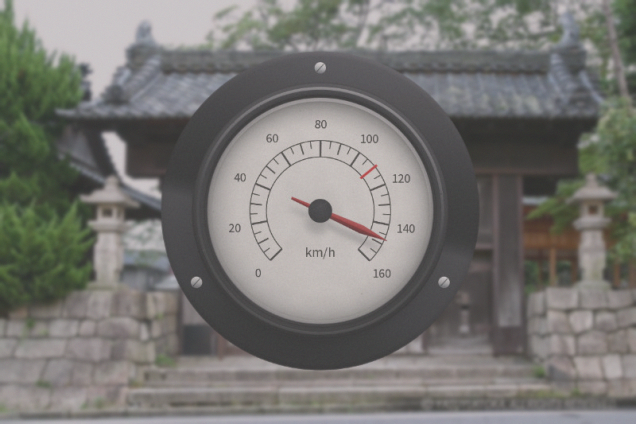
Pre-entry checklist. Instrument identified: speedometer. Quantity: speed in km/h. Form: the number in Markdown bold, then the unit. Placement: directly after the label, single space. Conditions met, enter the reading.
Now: **147.5** km/h
